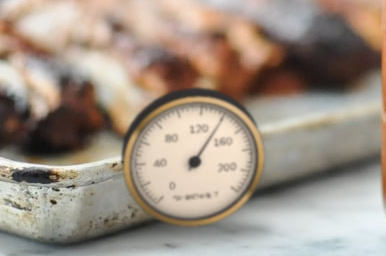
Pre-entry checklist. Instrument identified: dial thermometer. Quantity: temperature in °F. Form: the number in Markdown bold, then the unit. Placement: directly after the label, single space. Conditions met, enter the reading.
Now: **140** °F
